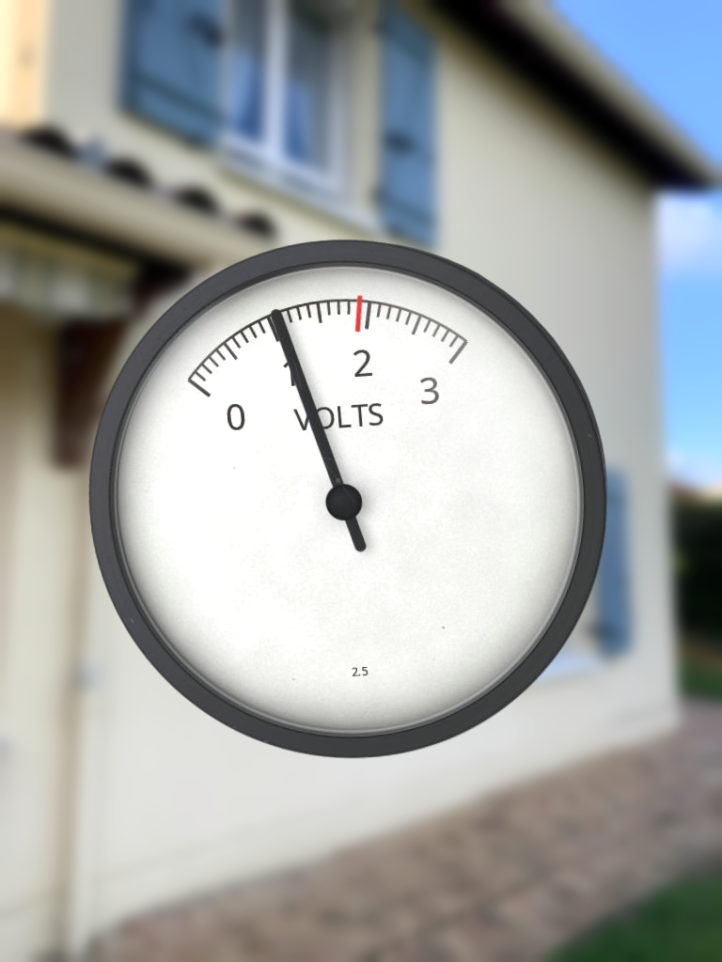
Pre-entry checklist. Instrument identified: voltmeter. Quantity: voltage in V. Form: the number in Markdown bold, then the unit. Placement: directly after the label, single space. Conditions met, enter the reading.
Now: **1.1** V
